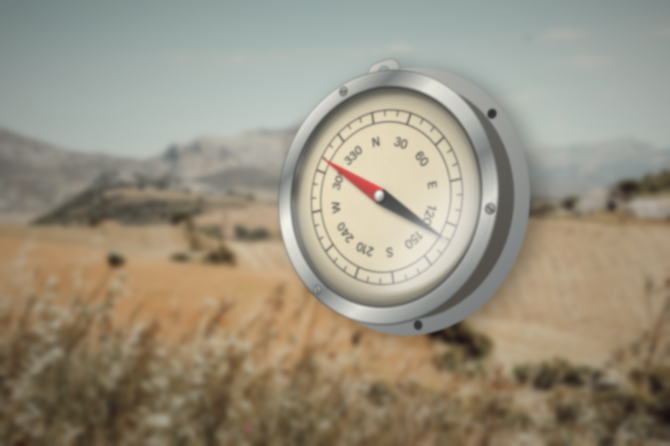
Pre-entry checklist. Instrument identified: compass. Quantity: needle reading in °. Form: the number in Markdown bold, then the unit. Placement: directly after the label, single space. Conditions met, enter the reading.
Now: **310** °
